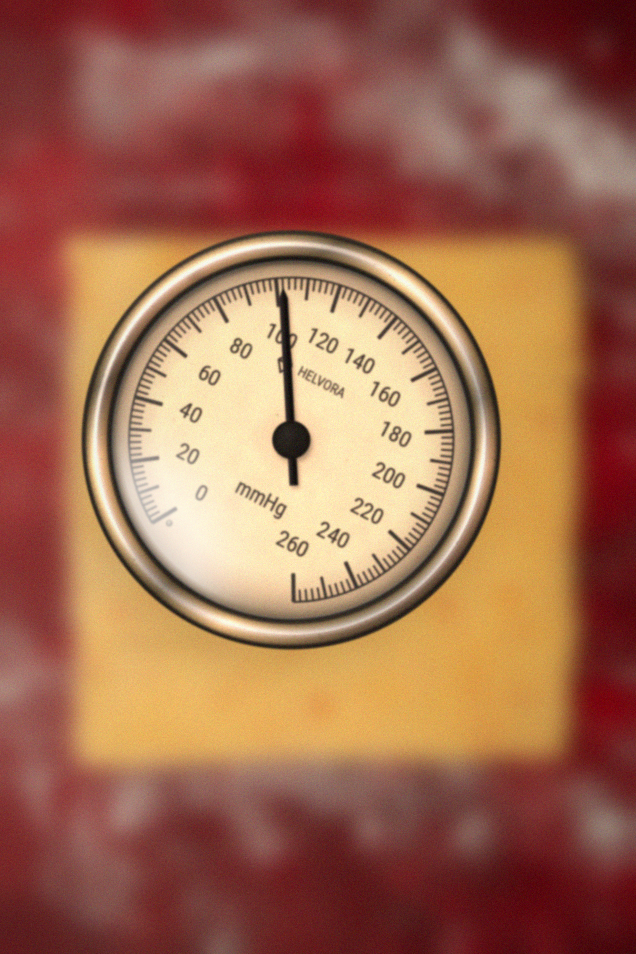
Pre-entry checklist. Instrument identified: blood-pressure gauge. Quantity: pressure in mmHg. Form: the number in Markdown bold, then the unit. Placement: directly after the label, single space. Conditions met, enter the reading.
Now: **102** mmHg
